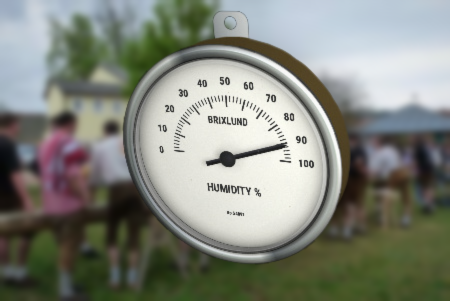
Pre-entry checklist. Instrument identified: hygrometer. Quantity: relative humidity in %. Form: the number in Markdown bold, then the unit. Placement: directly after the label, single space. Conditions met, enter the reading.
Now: **90** %
